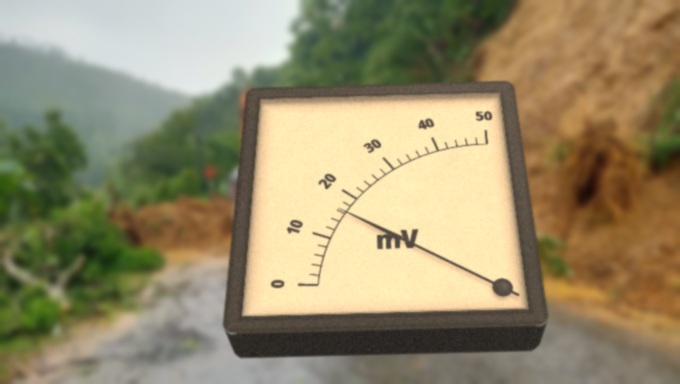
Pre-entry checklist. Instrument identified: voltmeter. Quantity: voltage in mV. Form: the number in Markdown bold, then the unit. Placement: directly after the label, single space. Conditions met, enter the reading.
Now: **16** mV
